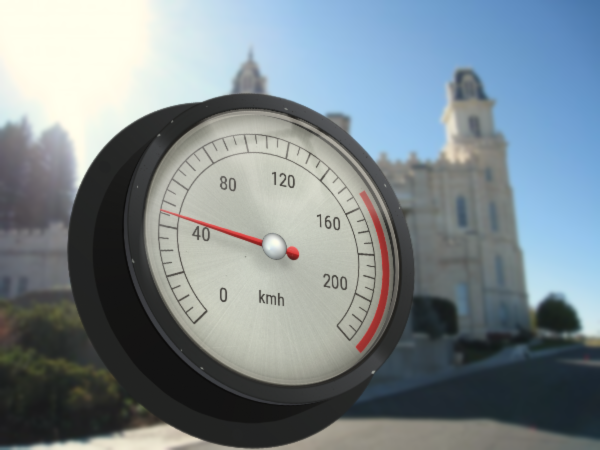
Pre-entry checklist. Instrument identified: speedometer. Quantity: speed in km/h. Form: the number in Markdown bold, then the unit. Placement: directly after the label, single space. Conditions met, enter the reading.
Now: **45** km/h
